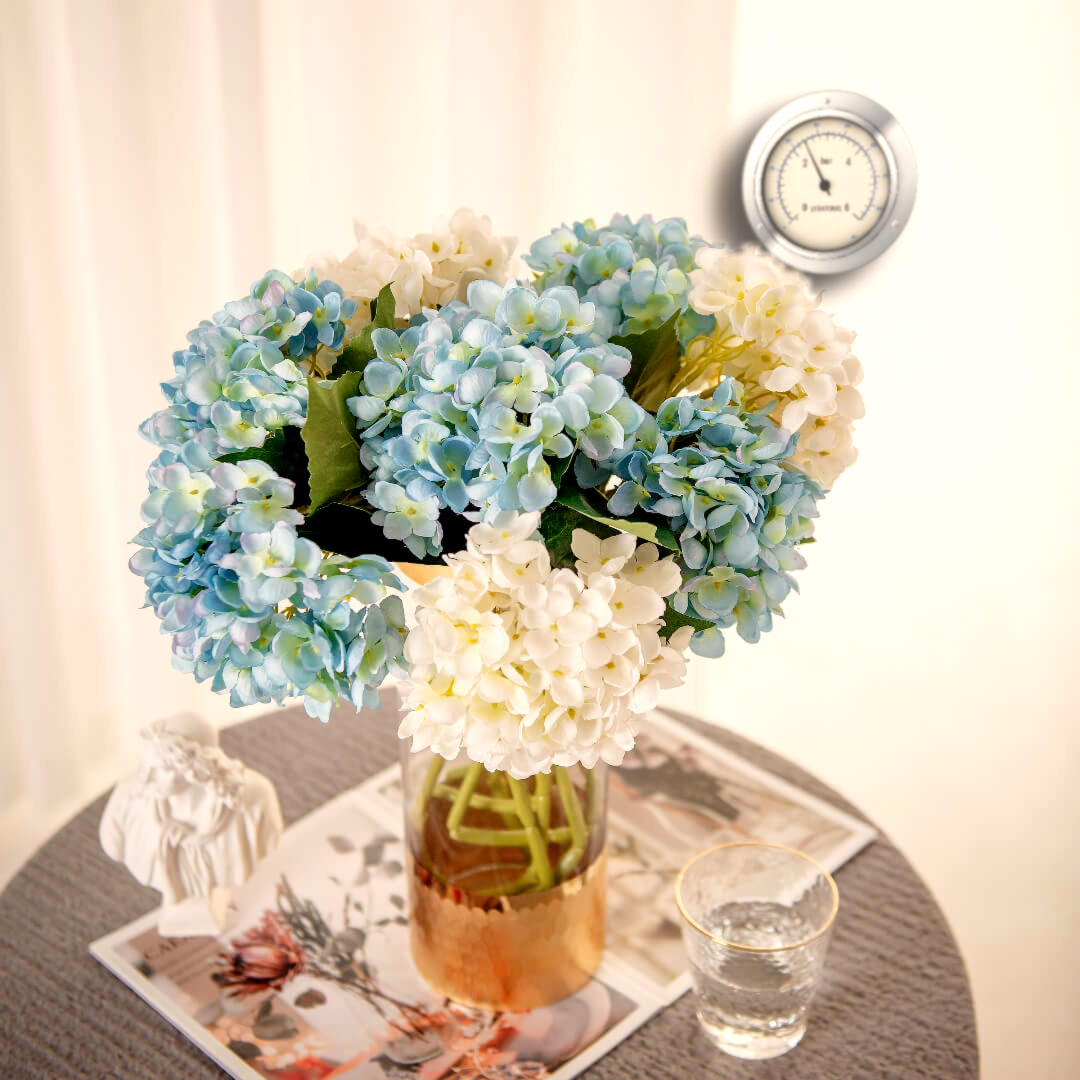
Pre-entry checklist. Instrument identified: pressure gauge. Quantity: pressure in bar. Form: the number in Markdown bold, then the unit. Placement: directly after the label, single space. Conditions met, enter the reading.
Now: **2.4** bar
